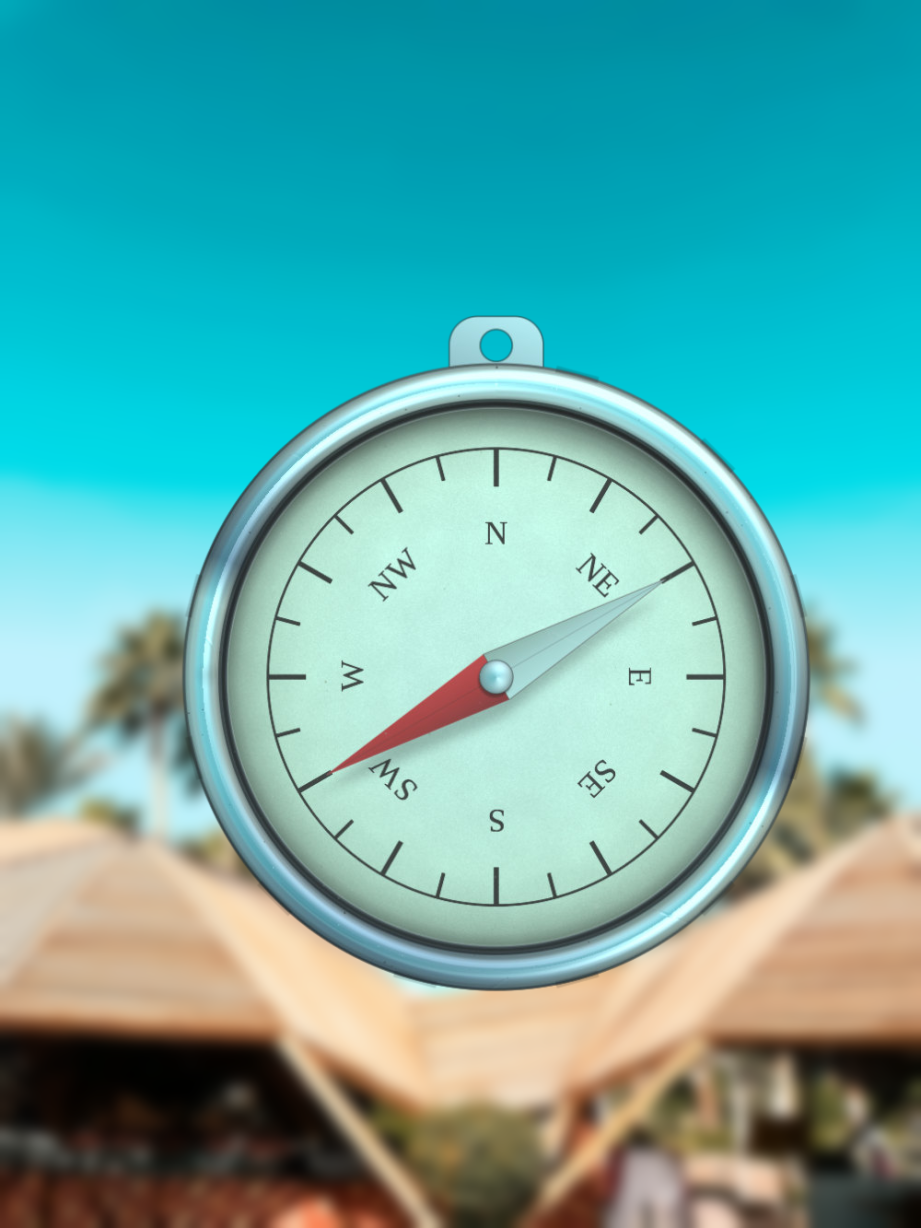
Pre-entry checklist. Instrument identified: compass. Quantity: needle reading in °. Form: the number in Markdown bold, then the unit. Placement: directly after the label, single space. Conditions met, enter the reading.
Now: **240** °
